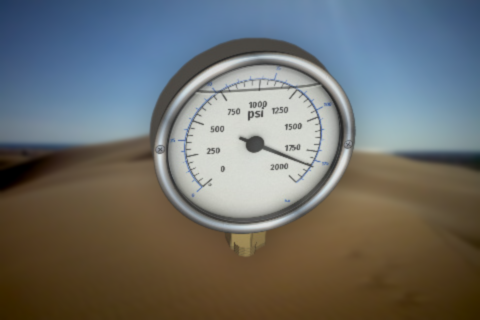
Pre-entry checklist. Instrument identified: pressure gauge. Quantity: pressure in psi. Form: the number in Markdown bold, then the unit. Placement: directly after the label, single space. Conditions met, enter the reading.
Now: **1850** psi
